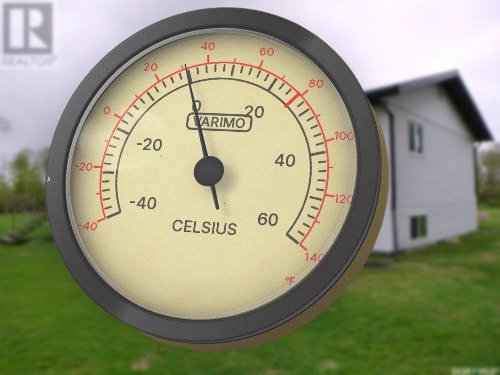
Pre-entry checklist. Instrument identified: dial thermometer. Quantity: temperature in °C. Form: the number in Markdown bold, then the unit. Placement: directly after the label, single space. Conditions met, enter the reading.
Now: **0** °C
